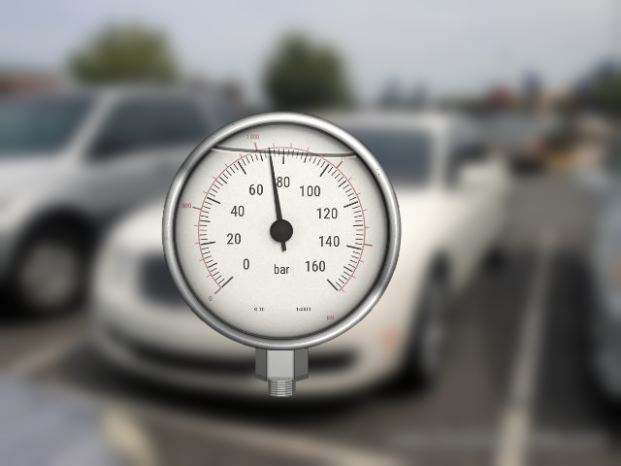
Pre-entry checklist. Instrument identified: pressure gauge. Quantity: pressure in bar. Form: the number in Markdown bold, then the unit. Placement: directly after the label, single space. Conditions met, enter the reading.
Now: **74** bar
